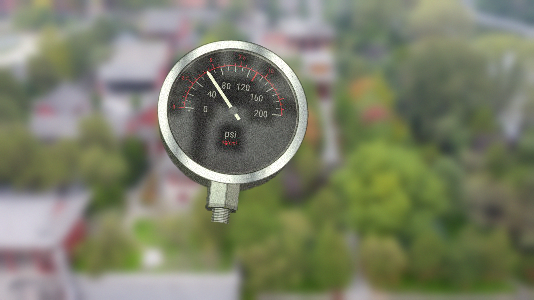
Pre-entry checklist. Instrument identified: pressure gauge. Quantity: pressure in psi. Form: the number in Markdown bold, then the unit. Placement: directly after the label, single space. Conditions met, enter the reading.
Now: **60** psi
